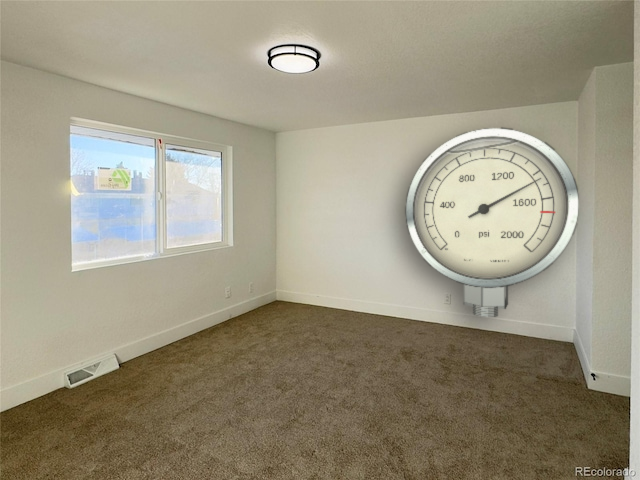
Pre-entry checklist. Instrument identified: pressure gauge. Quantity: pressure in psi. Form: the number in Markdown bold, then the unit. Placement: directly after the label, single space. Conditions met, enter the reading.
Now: **1450** psi
